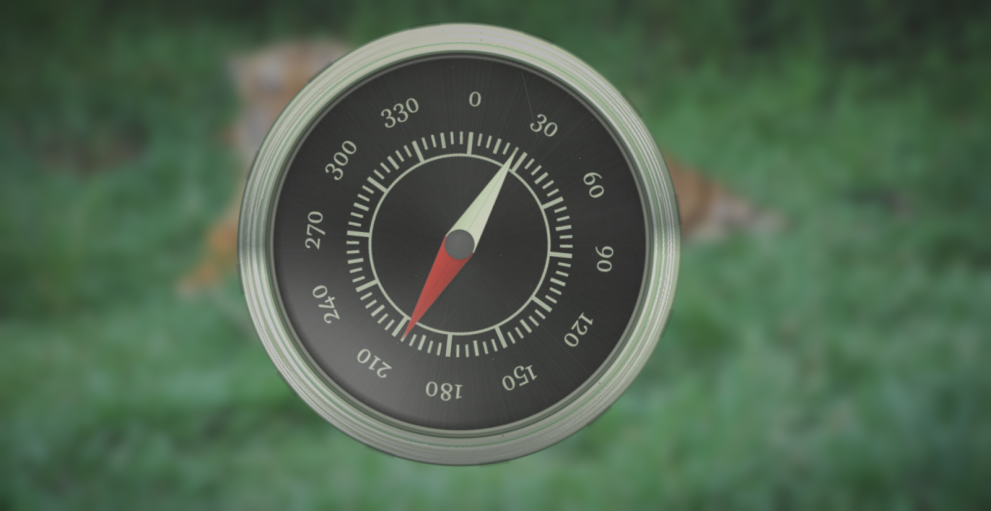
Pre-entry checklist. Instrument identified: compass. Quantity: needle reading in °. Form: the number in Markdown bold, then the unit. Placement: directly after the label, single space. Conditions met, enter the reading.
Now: **205** °
